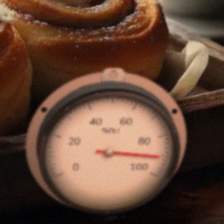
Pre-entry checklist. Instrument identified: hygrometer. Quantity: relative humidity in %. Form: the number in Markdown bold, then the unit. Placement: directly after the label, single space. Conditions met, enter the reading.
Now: **90** %
